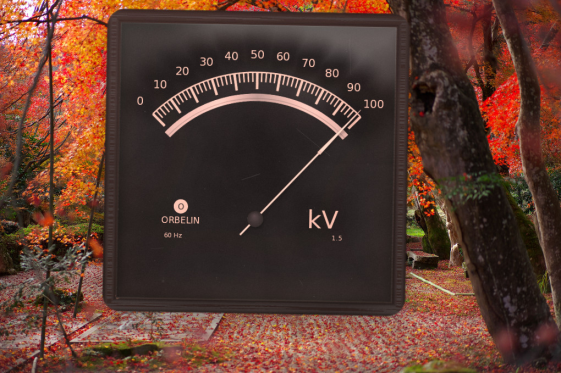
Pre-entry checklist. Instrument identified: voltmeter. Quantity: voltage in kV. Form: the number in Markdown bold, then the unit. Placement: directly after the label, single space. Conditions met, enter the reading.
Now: **98** kV
